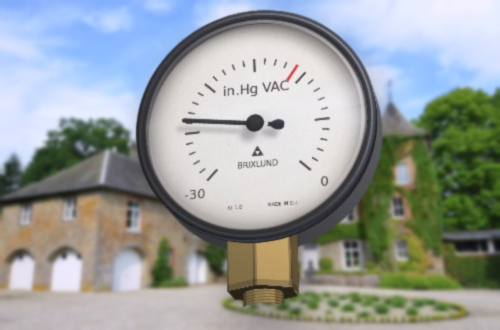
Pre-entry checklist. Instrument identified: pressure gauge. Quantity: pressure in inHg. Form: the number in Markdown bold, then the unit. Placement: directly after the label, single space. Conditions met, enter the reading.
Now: **-24** inHg
